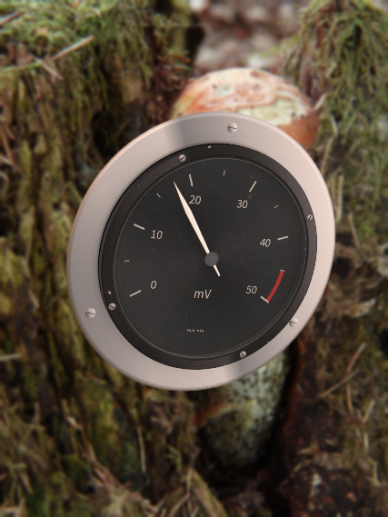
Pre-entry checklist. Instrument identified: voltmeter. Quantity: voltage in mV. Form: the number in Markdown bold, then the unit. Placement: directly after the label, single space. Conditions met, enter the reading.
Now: **17.5** mV
